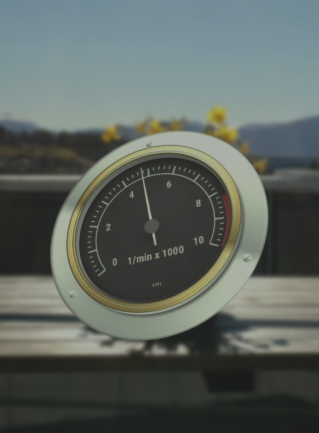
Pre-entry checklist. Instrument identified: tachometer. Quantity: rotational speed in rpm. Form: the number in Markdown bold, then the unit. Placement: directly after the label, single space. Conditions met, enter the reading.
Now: **4800** rpm
